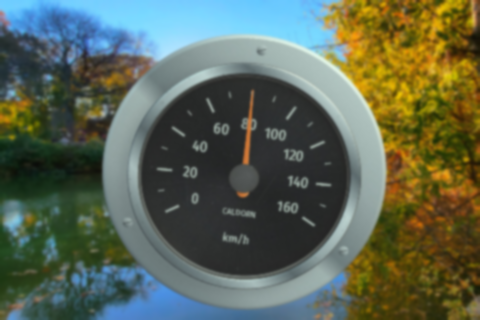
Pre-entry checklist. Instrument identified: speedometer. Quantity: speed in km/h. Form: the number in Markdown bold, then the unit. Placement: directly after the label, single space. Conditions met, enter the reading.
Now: **80** km/h
